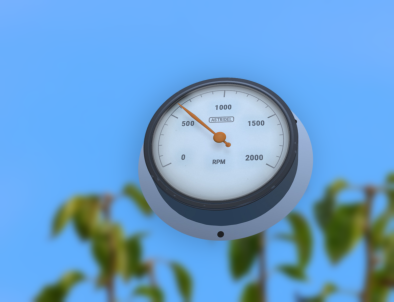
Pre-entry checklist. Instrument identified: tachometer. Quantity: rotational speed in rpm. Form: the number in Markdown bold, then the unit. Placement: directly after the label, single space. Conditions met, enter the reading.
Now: **600** rpm
